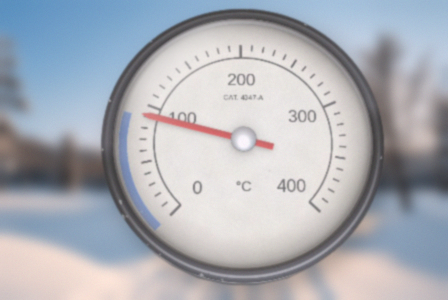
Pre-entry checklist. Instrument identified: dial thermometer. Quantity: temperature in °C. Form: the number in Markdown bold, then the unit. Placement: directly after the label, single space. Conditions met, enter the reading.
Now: **90** °C
